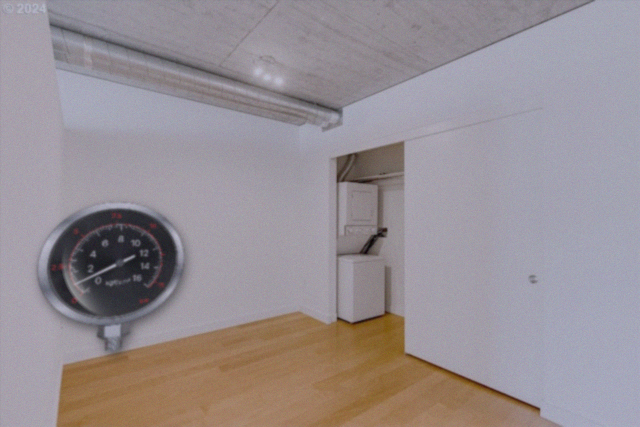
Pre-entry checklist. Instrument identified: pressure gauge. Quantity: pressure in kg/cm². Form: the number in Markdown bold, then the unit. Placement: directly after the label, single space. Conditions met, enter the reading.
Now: **1** kg/cm²
